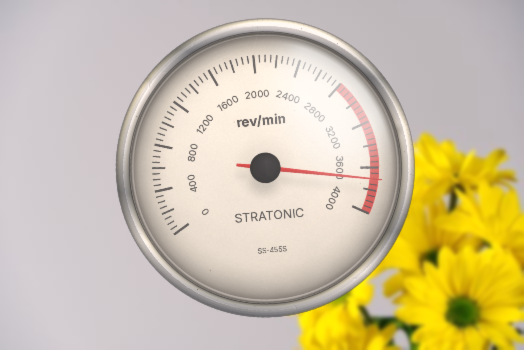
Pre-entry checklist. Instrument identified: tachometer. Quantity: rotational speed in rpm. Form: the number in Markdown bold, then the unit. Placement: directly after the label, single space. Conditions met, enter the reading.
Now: **3700** rpm
